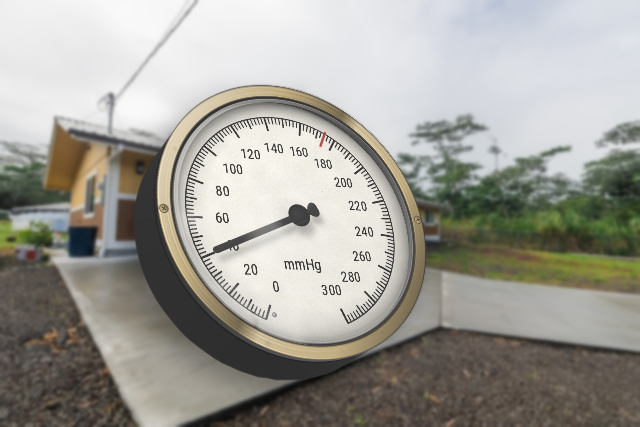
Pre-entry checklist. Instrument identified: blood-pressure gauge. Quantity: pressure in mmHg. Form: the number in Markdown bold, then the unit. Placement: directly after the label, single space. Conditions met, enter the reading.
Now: **40** mmHg
